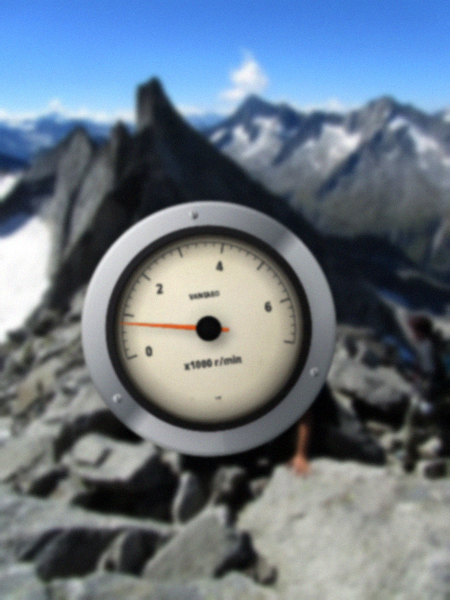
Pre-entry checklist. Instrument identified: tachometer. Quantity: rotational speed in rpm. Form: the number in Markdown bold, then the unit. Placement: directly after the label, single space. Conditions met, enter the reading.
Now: **800** rpm
